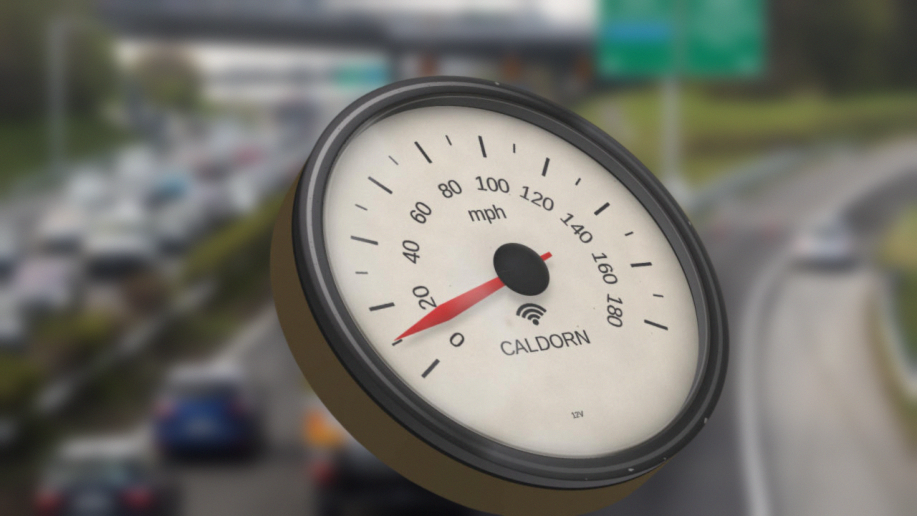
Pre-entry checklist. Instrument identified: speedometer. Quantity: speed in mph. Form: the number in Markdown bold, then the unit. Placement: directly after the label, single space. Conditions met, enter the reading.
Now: **10** mph
